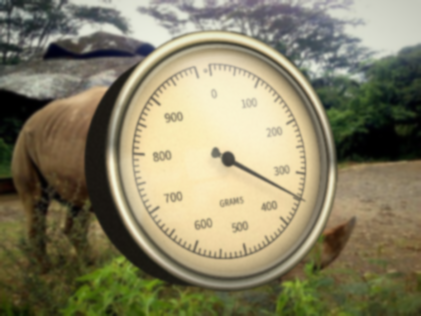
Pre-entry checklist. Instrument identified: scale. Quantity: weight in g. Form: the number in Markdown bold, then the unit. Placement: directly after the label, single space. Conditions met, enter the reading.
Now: **350** g
